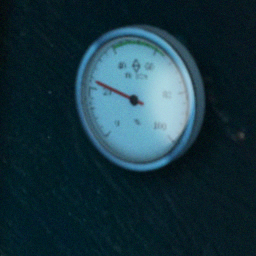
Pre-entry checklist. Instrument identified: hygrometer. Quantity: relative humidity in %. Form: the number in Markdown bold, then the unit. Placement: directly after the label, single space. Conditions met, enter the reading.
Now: **24** %
